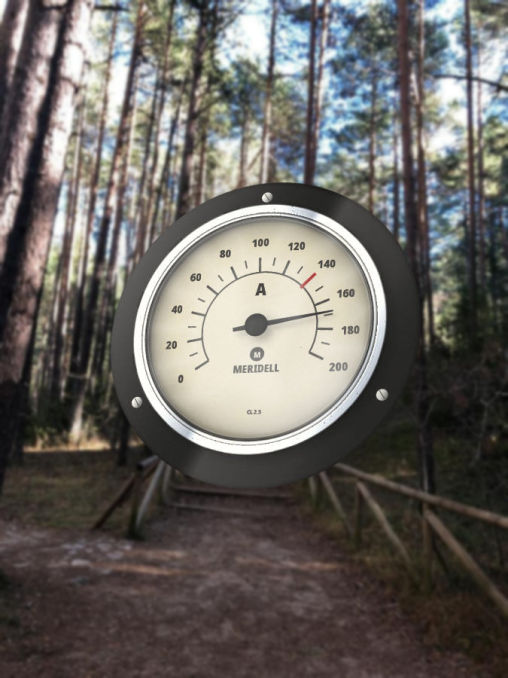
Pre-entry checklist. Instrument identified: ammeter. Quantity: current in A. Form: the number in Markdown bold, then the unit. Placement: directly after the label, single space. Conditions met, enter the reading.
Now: **170** A
